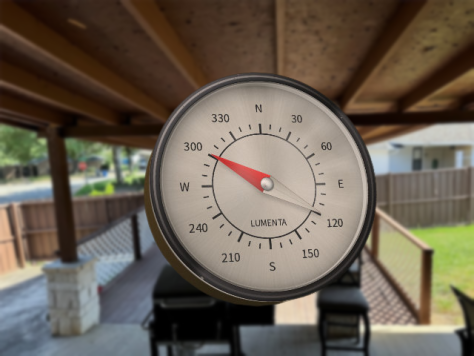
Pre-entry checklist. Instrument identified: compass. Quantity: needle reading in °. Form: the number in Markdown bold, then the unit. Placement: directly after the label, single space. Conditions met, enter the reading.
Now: **300** °
